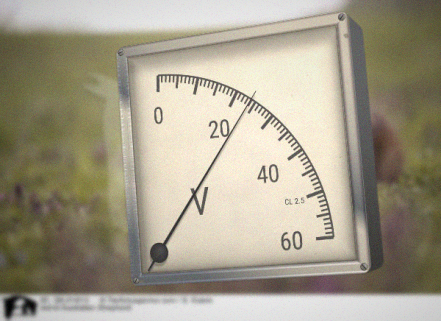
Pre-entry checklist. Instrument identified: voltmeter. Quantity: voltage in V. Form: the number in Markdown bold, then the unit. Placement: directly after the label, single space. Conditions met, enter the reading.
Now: **24** V
